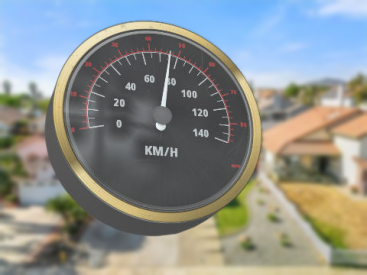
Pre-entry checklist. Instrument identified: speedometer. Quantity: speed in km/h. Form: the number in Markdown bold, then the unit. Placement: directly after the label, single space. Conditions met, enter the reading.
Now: **75** km/h
